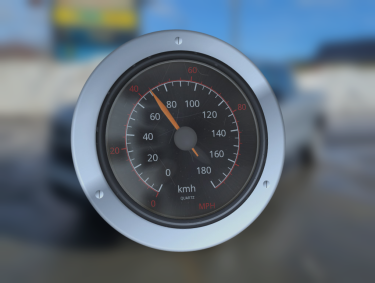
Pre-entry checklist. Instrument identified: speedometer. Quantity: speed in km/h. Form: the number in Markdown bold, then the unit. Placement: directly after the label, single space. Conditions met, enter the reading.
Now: **70** km/h
